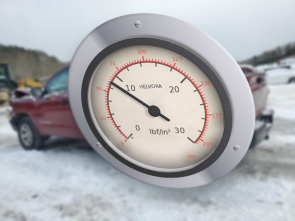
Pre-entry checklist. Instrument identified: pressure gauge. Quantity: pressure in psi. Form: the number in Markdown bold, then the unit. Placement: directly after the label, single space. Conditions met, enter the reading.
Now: **9** psi
